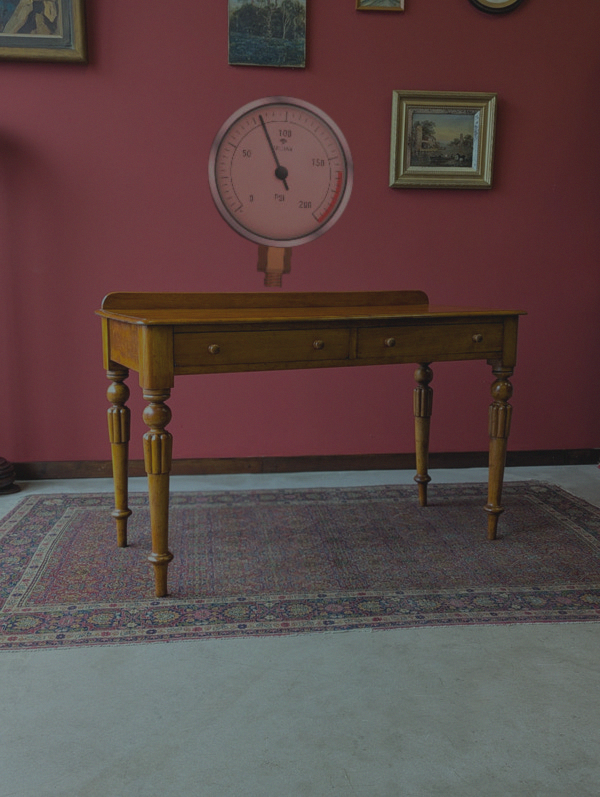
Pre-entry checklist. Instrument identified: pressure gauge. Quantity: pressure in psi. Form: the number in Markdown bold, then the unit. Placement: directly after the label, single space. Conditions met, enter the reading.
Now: **80** psi
